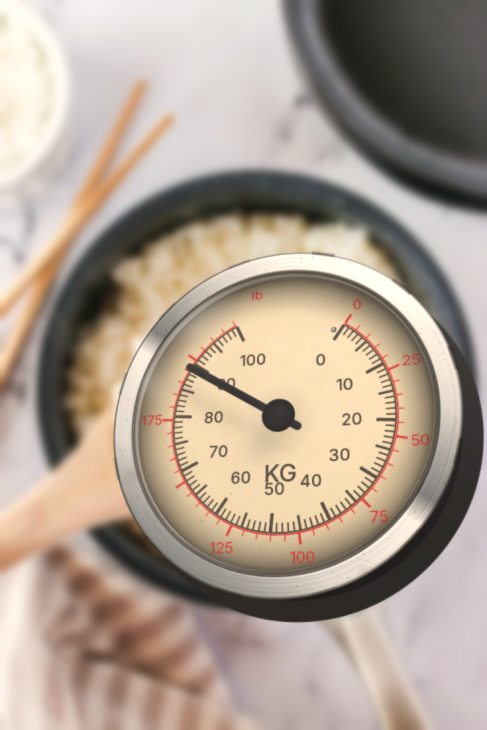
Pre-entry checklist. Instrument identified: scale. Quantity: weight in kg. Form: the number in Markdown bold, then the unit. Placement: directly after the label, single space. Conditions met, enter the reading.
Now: **89** kg
